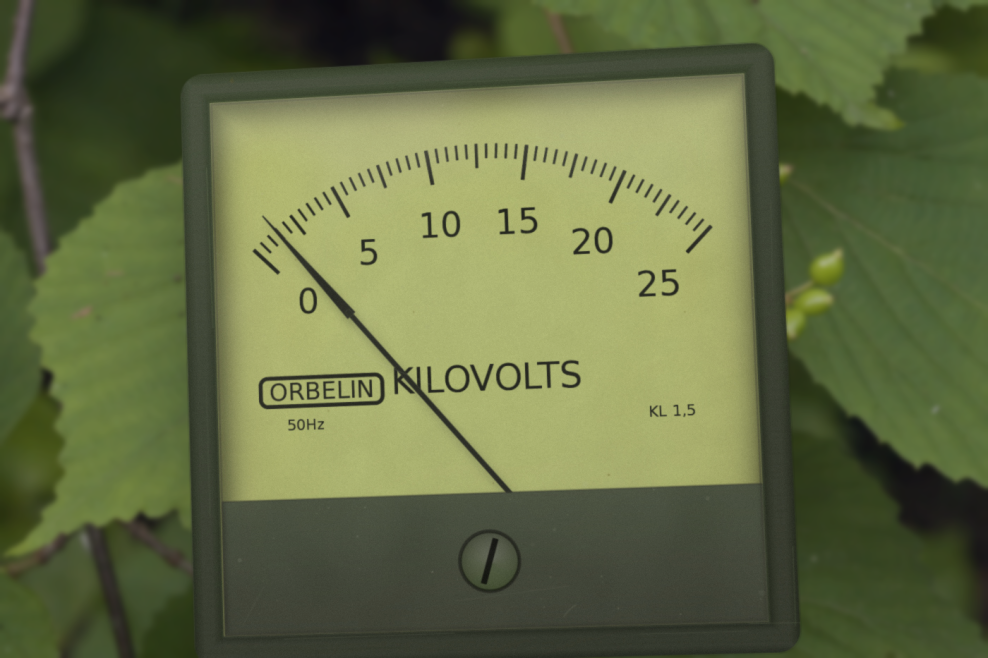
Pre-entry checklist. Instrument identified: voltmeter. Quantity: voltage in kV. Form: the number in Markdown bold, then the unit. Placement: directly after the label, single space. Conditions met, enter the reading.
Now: **1.5** kV
